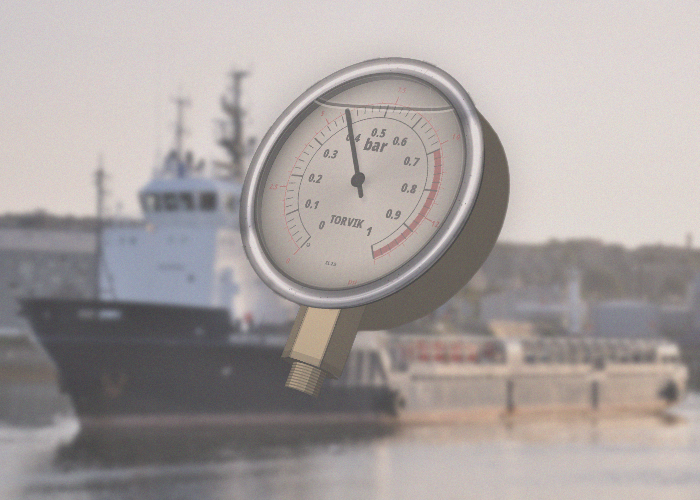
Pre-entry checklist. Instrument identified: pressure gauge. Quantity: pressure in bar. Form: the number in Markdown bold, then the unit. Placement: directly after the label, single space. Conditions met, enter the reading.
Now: **0.4** bar
